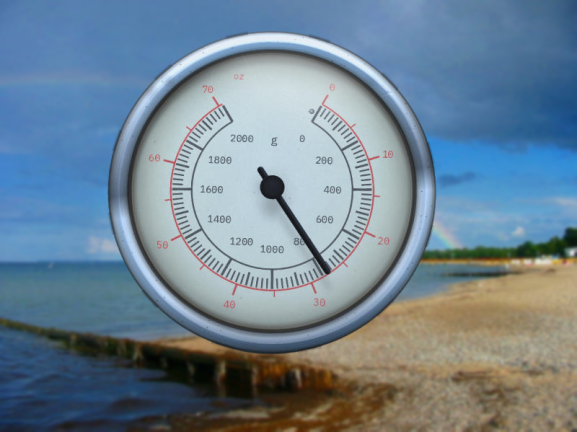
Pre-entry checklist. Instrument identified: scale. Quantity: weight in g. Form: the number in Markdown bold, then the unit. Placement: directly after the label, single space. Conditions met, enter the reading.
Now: **780** g
